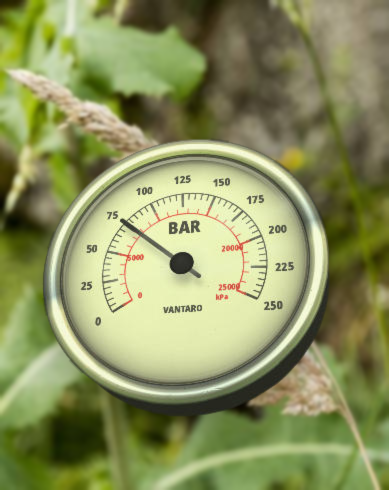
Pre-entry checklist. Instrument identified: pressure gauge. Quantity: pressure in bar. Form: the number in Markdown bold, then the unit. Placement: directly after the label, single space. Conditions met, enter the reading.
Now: **75** bar
